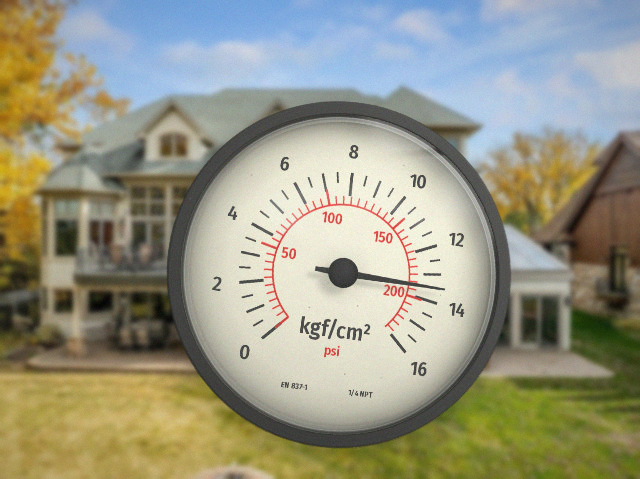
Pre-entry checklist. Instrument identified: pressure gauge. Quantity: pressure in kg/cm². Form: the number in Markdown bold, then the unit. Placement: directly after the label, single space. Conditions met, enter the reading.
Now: **13.5** kg/cm²
